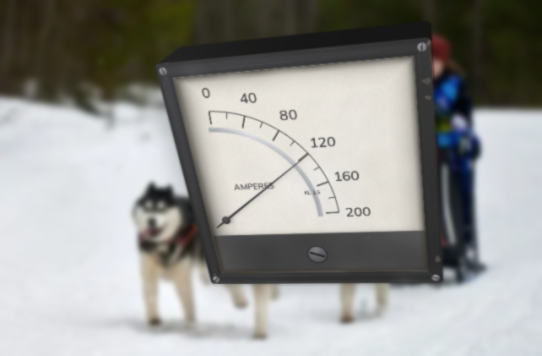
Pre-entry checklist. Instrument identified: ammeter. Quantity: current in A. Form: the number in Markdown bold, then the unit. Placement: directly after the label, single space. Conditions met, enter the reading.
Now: **120** A
